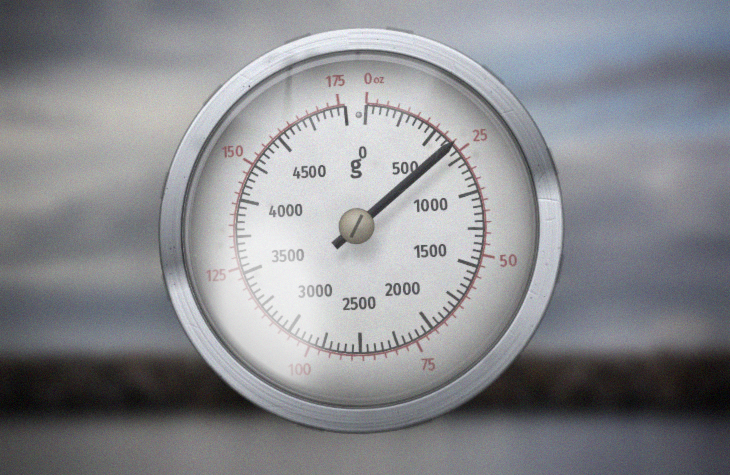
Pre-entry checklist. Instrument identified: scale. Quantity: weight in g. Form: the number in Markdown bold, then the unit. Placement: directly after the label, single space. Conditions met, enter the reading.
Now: **650** g
